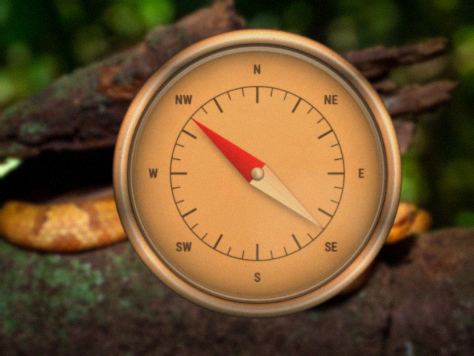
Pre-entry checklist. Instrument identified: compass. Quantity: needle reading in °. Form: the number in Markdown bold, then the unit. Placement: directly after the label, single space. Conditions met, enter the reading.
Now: **310** °
